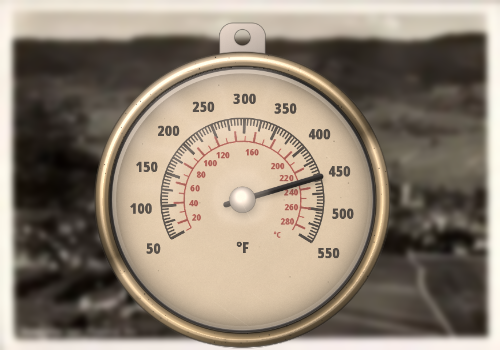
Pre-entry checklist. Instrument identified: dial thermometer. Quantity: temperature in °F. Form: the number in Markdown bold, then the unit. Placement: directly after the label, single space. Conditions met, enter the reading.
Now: **450** °F
